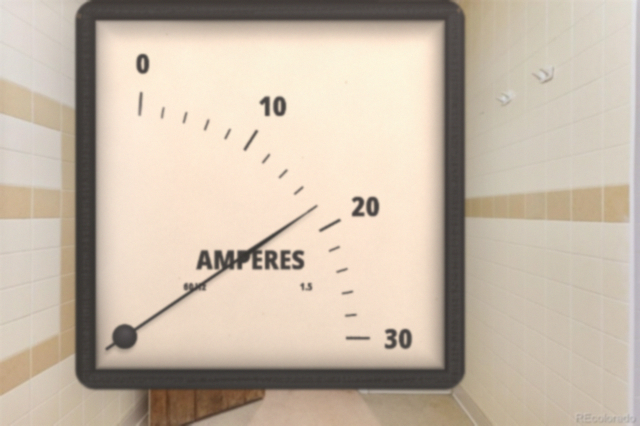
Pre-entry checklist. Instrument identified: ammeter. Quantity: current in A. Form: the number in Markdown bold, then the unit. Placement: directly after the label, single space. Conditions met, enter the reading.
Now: **18** A
